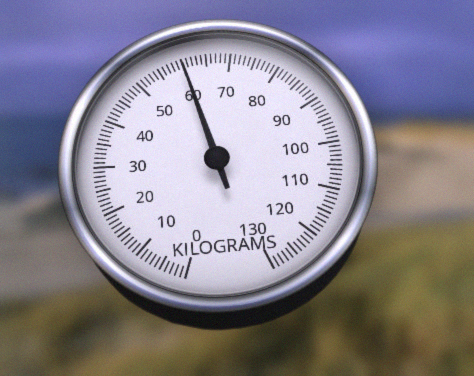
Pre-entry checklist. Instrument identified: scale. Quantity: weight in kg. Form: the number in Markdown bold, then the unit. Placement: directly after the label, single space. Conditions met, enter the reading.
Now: **60** kg
